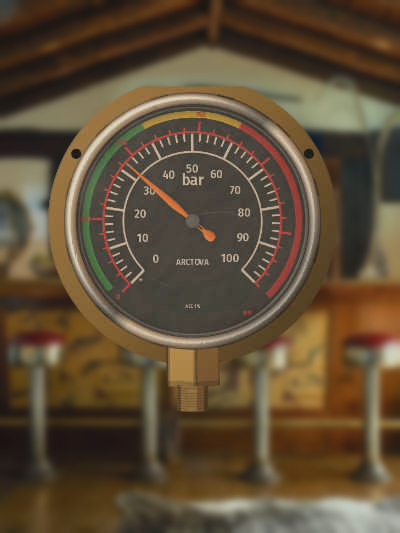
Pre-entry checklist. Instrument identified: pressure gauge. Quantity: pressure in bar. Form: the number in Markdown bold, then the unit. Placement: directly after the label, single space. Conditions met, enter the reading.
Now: **32** bar
